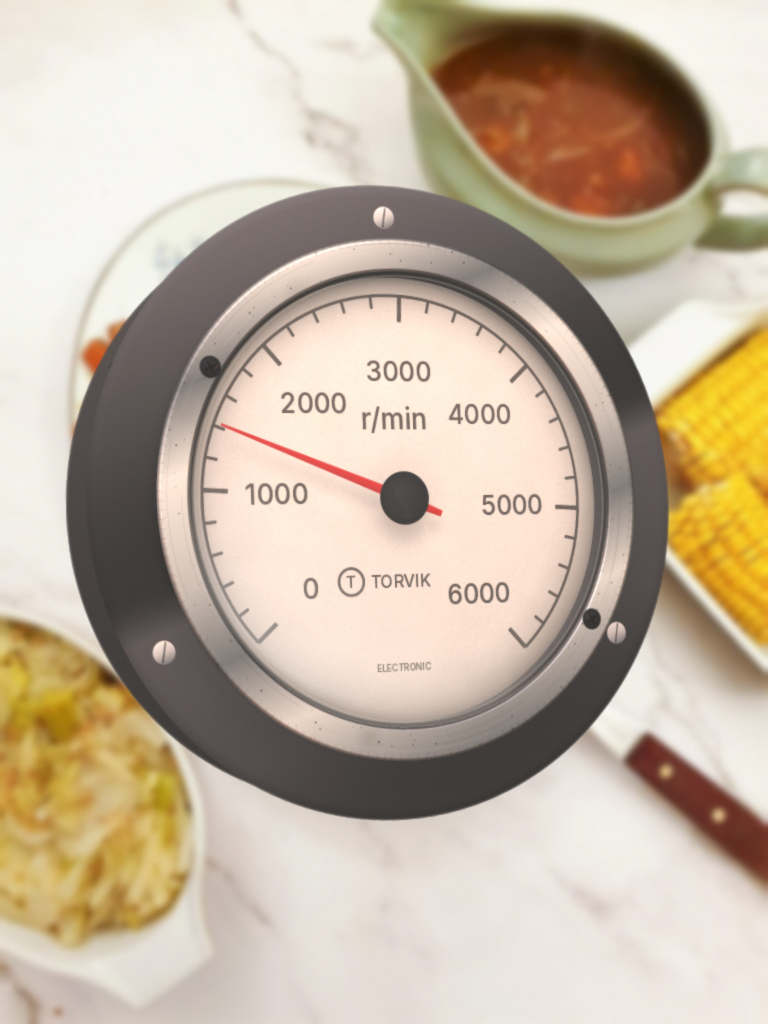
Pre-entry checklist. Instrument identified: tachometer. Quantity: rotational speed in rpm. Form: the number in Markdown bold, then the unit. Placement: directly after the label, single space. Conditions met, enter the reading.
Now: **1400** rpm
